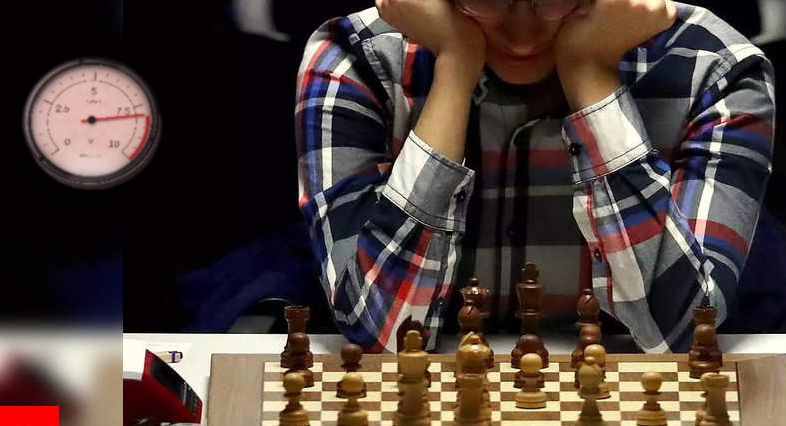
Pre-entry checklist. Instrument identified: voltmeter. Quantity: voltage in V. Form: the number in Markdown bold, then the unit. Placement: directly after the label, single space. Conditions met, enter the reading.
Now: **8** V
